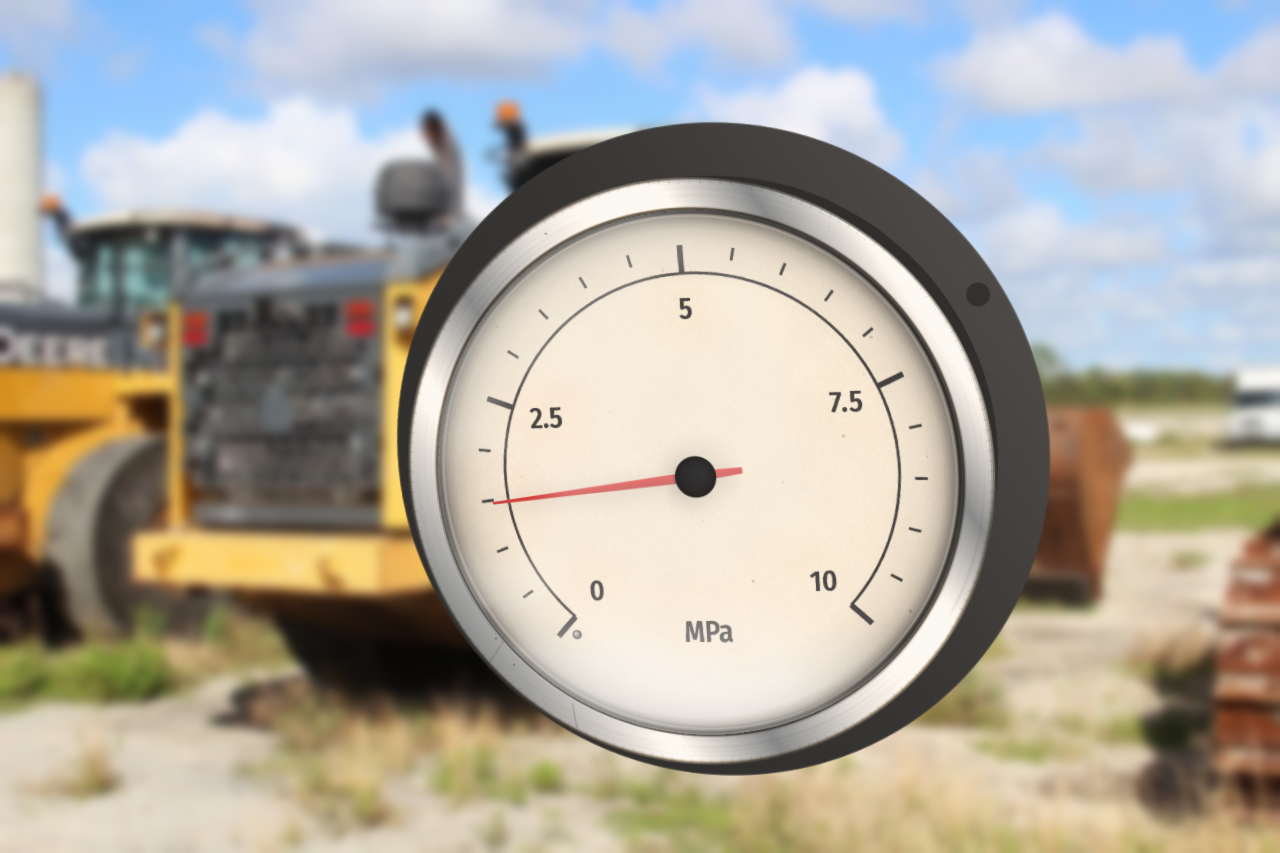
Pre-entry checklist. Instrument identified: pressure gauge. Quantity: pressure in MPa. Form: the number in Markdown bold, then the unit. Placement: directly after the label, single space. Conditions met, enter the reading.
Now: **1.5** MPa
